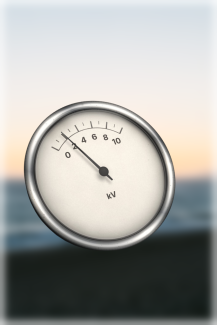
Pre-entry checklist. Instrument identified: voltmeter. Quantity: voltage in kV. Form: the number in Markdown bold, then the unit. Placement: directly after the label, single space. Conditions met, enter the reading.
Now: **2** kV
